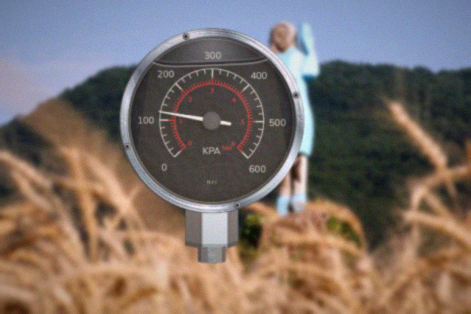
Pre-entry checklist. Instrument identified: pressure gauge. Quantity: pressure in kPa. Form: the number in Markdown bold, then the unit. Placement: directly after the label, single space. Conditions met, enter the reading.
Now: **120** kPa
